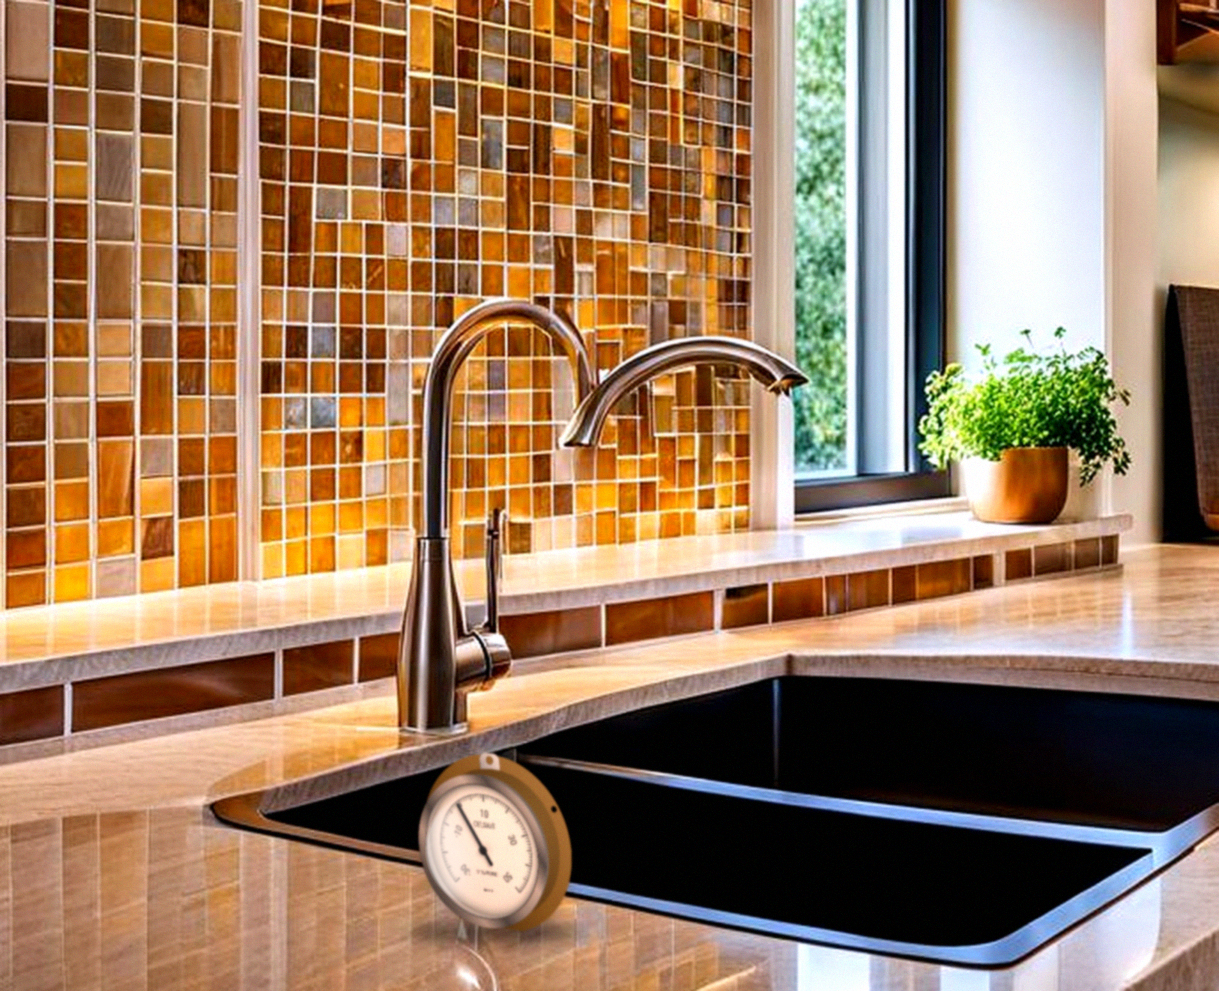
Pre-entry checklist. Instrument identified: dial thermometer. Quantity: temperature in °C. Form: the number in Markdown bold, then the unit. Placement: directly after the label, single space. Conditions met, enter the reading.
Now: **0** °C
